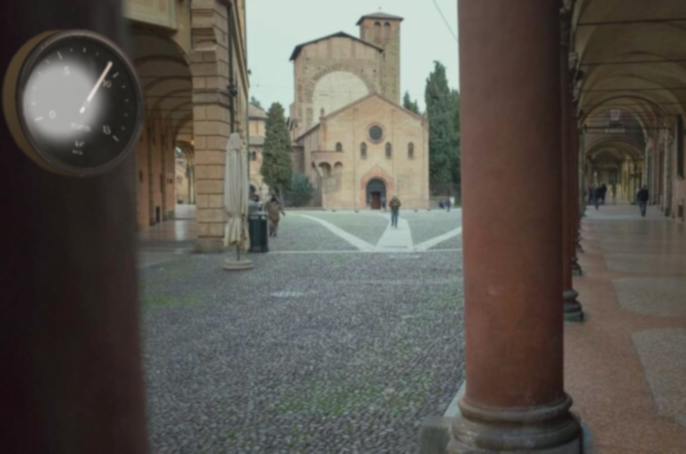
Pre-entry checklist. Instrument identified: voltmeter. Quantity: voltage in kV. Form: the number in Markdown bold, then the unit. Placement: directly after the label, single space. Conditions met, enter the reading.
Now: **9** kV
